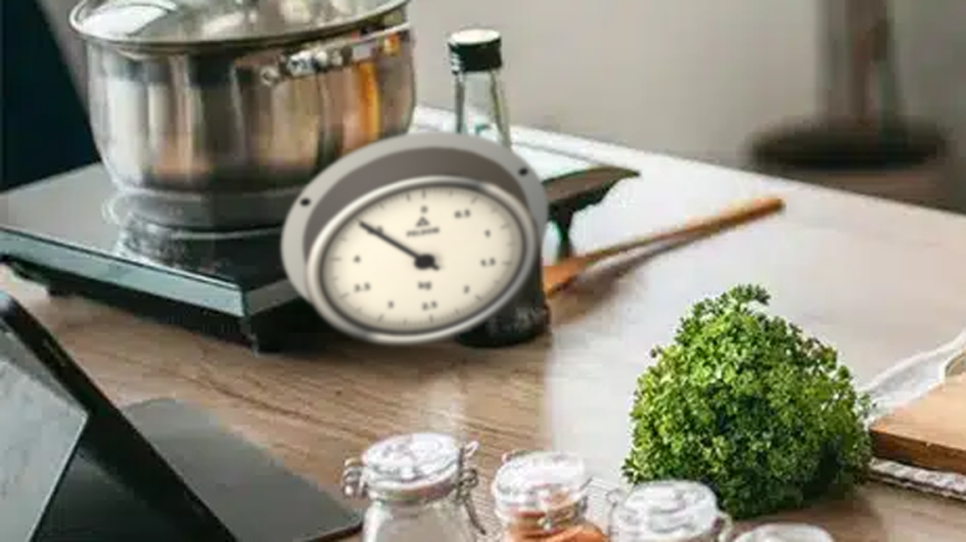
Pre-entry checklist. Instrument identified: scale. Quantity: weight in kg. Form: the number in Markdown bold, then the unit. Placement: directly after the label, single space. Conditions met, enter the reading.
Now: **4.5** kg
